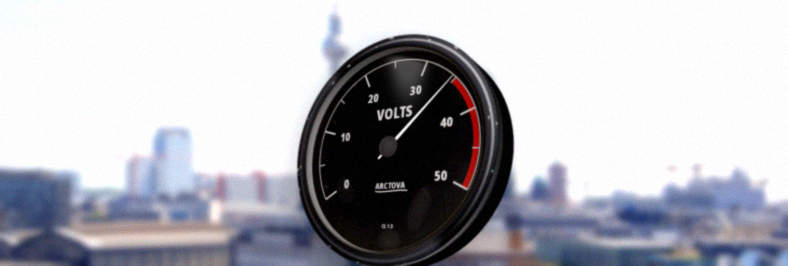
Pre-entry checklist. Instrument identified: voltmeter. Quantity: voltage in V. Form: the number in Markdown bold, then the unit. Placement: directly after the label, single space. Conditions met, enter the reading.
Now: **35** V
